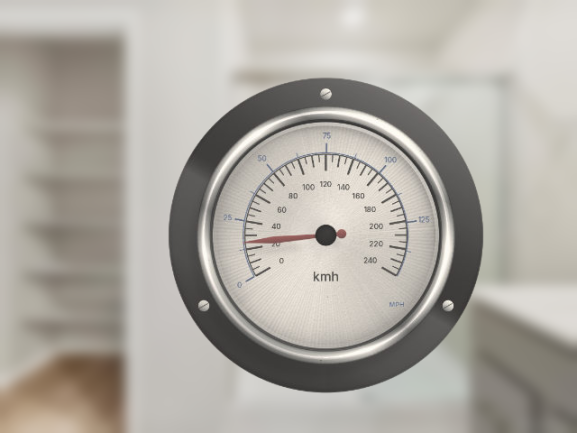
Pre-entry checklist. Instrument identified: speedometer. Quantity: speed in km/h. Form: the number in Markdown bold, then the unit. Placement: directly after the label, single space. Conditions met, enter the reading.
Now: **25** km/h
